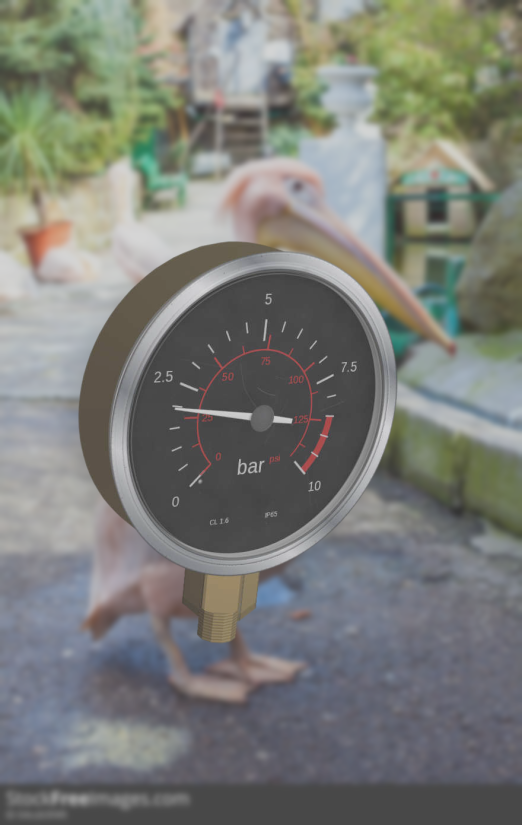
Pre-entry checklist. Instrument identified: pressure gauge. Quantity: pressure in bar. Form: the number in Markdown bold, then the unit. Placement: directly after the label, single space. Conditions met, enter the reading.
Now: **2** bar
